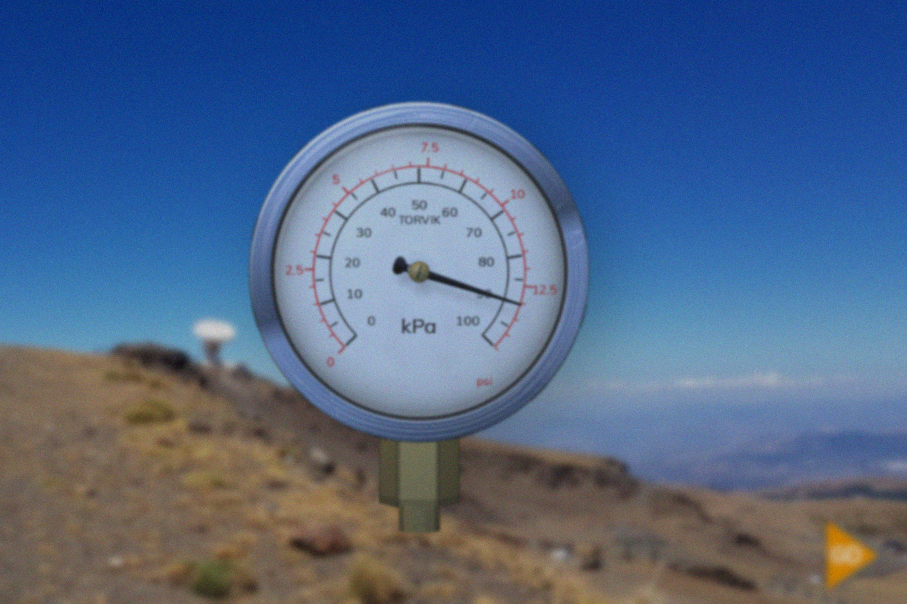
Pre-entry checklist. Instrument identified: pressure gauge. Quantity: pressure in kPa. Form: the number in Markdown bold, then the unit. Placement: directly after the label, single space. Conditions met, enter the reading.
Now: **90** kPa
